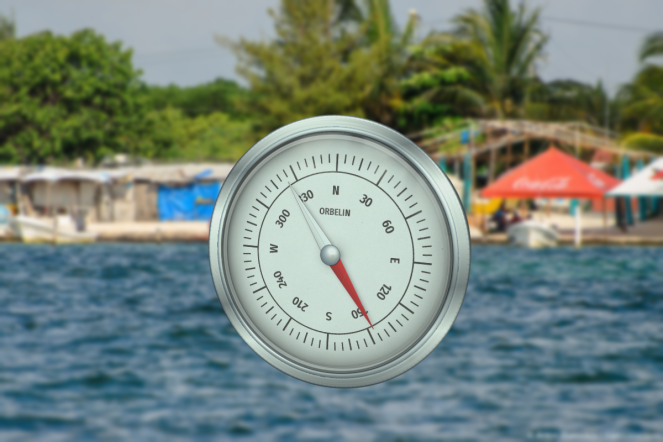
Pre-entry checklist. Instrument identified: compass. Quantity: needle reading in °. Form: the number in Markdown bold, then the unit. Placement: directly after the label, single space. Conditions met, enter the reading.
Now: **145** °
